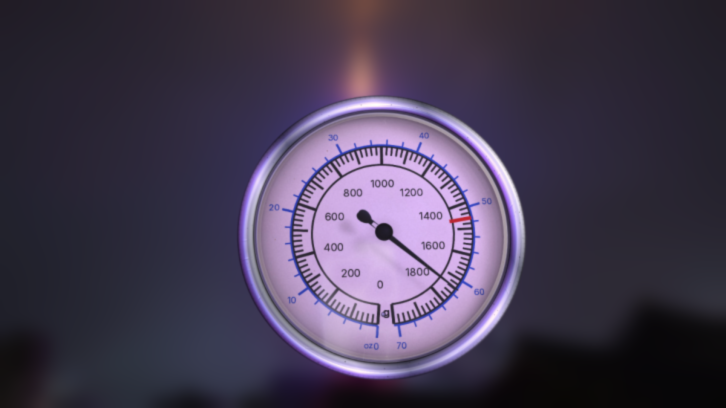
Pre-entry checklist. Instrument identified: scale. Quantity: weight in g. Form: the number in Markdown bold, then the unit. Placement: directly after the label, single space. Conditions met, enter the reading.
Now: **1740** g
